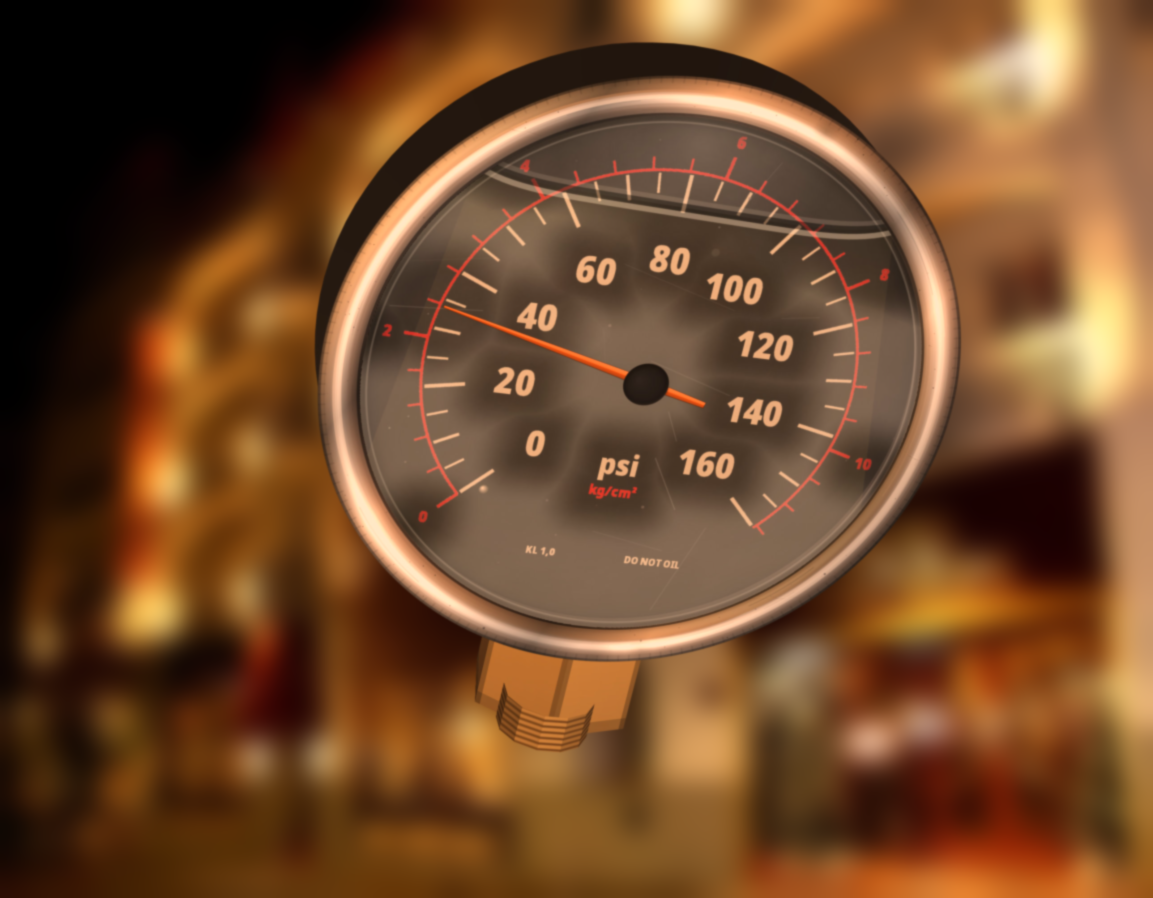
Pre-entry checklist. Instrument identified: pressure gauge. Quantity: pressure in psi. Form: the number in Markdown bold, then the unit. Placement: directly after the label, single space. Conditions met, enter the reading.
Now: **35** psi
